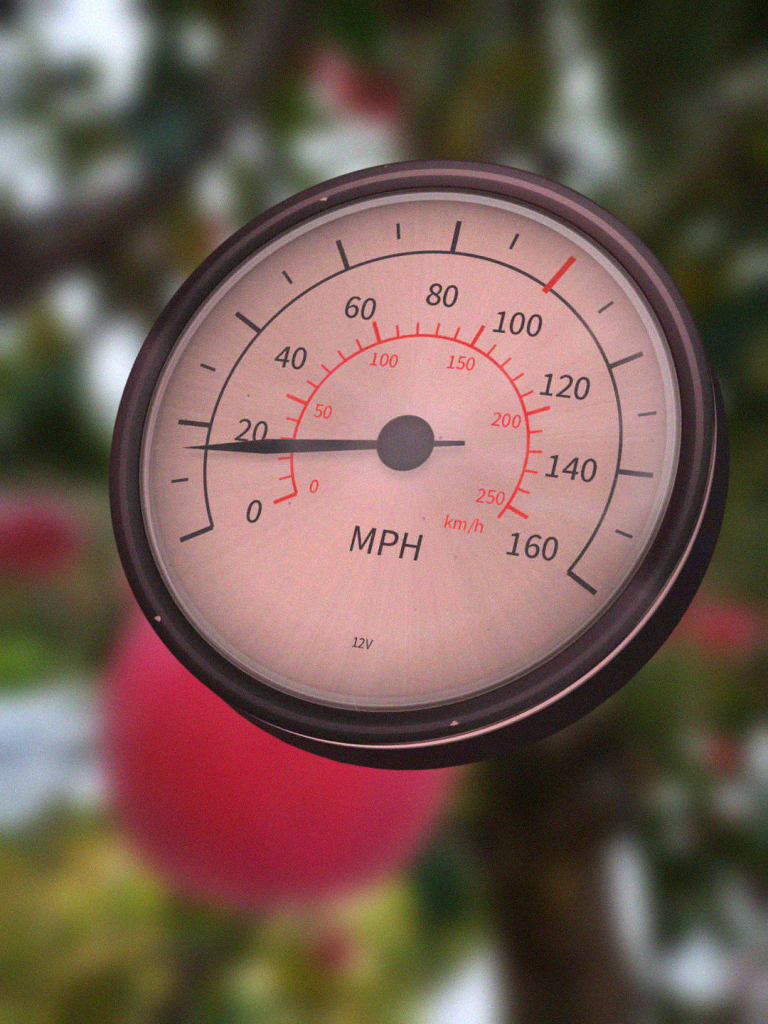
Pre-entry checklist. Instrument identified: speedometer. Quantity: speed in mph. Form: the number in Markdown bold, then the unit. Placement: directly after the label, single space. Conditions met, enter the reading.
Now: **15** mph
